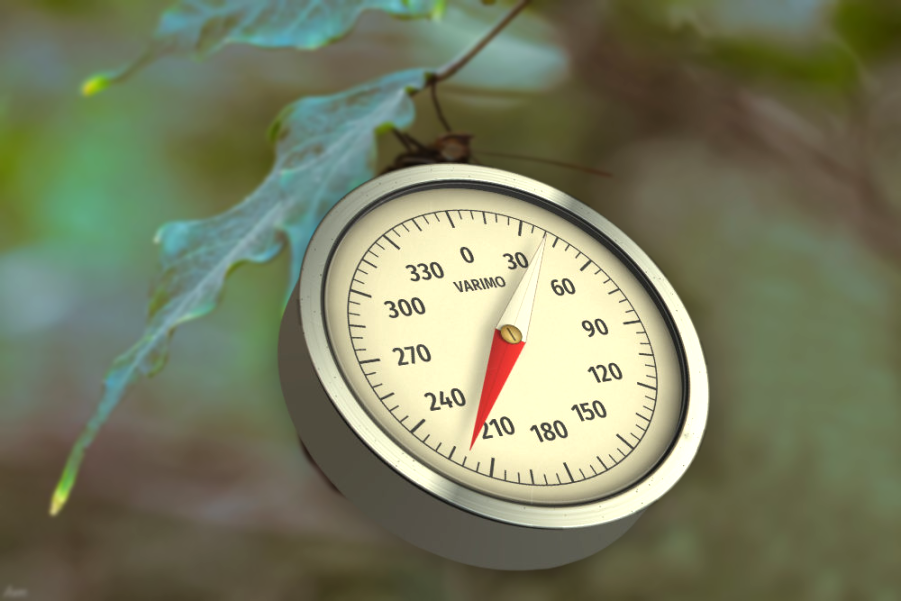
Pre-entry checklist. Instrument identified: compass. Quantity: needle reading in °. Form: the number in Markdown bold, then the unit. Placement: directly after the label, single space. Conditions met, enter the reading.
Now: **220** °
